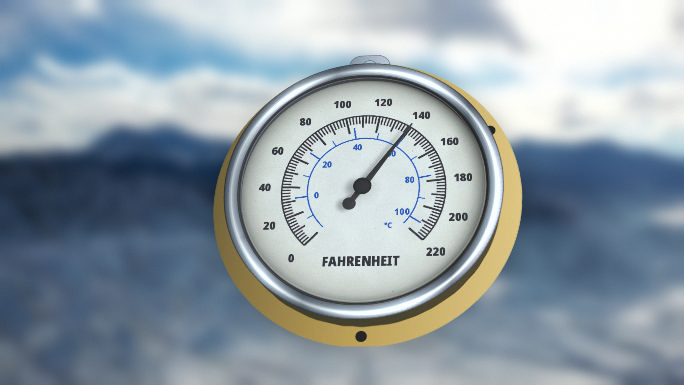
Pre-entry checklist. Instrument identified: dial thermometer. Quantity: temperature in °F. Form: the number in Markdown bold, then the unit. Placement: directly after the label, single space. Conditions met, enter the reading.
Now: **140** °F
